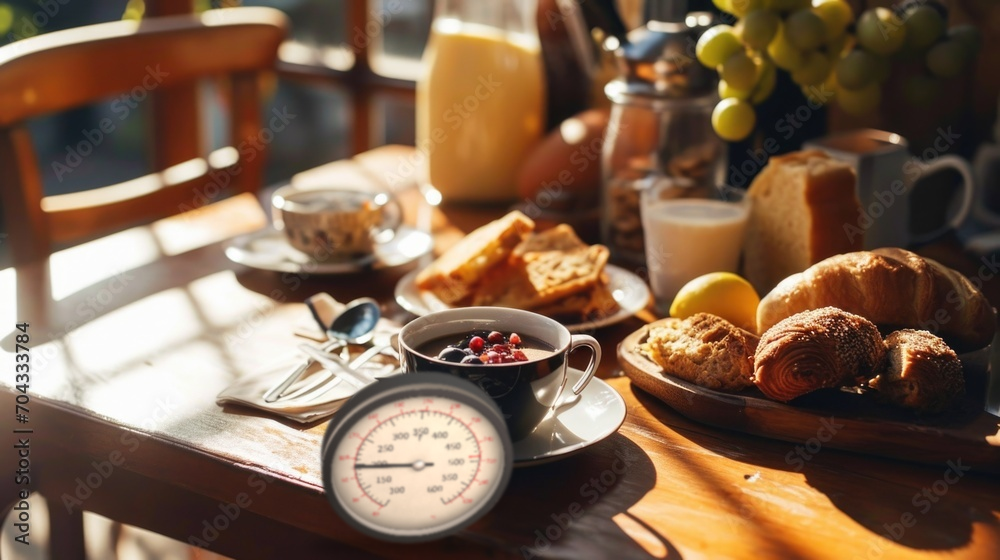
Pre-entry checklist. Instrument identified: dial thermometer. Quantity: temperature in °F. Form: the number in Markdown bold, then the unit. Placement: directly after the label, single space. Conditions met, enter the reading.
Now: **200** °F
